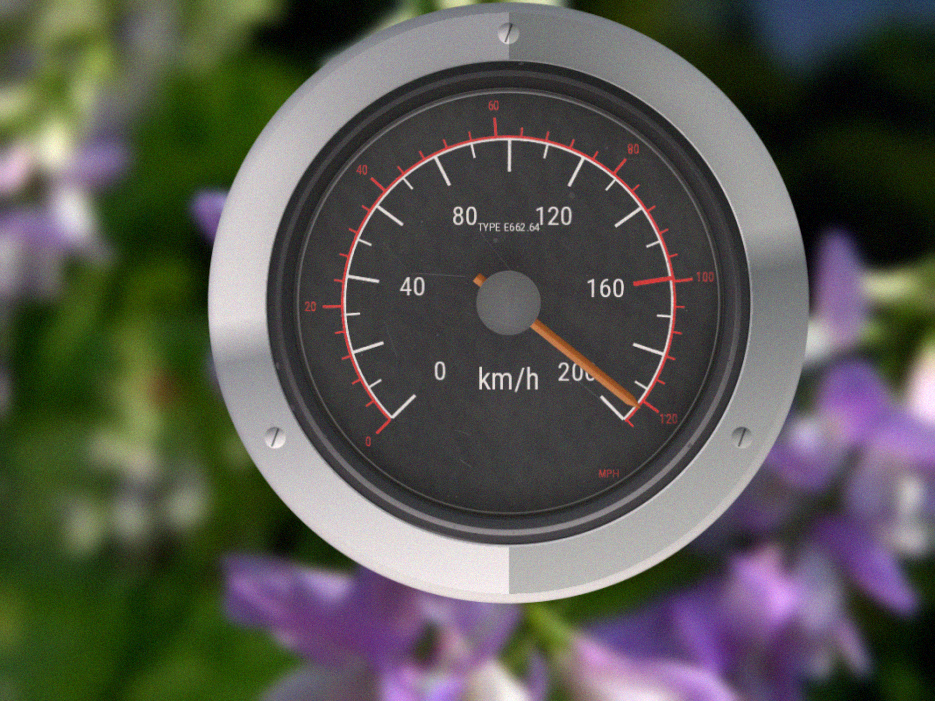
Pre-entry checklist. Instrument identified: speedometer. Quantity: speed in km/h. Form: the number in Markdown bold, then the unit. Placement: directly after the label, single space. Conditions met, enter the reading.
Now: **195** km/h
